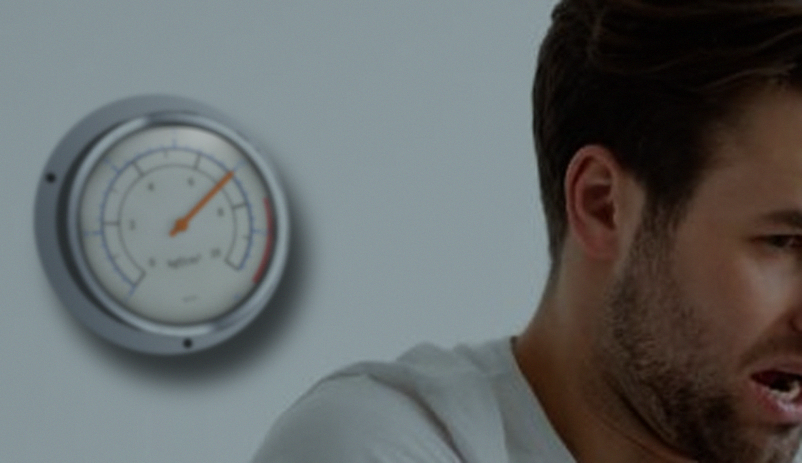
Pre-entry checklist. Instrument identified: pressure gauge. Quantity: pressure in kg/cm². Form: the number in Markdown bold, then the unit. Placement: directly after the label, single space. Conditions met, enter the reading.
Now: **7** kg/cm²
